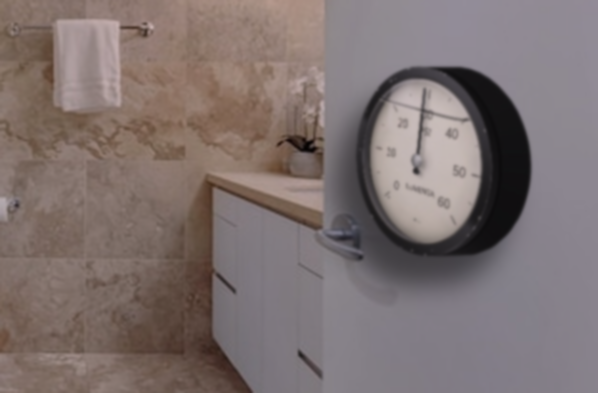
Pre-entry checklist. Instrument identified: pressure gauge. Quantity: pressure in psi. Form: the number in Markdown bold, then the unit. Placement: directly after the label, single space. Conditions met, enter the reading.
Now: **30** psi
